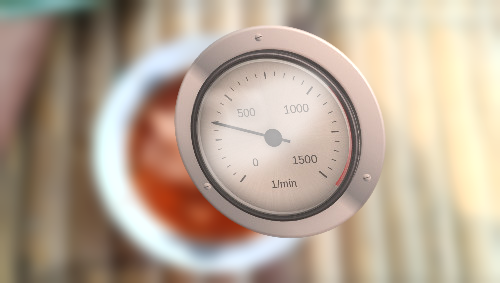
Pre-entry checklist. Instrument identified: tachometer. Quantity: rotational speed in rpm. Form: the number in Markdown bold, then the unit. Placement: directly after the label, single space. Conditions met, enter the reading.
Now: **350** rpm
